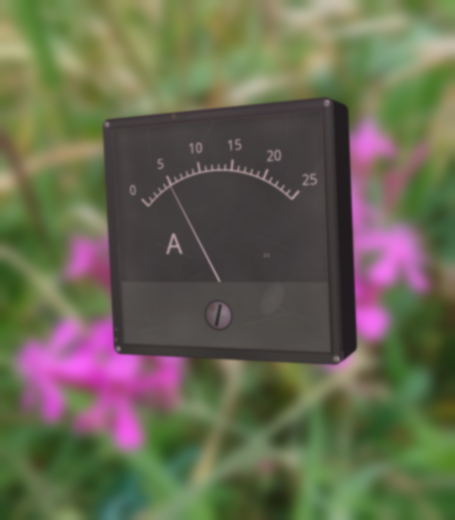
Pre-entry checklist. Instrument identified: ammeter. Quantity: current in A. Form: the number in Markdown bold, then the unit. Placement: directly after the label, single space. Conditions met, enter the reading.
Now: **5** A
